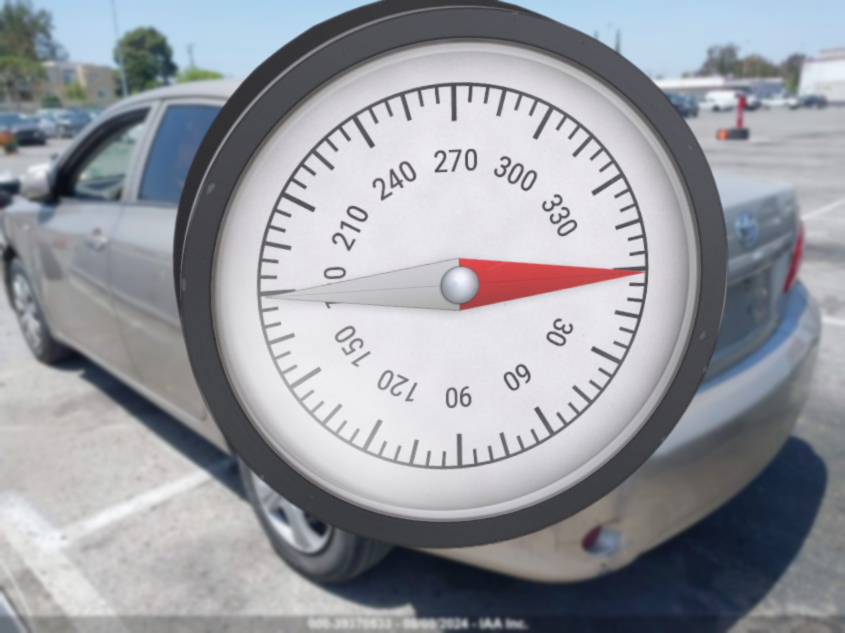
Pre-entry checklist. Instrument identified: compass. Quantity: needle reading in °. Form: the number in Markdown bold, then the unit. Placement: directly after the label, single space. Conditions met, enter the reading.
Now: **0** °
